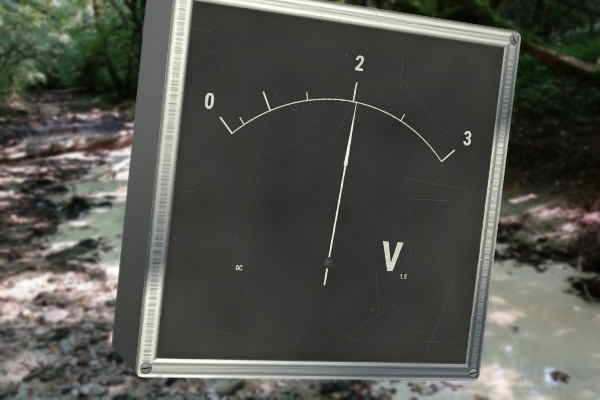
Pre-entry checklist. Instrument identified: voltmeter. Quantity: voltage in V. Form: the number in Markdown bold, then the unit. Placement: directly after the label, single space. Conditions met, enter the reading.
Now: **2** V
